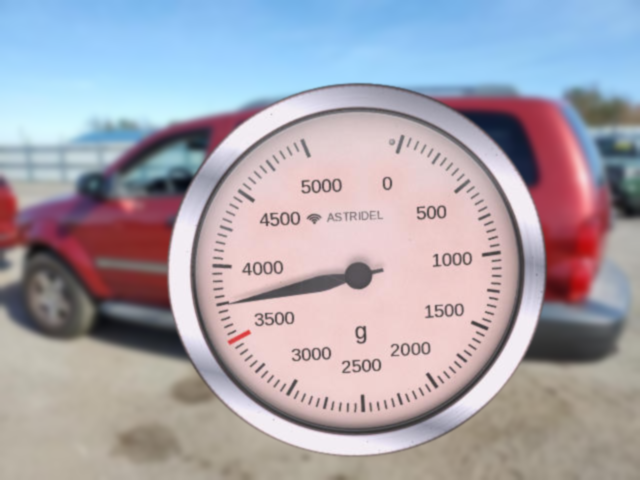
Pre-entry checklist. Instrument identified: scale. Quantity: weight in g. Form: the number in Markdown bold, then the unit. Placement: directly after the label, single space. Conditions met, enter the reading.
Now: **3750** g
